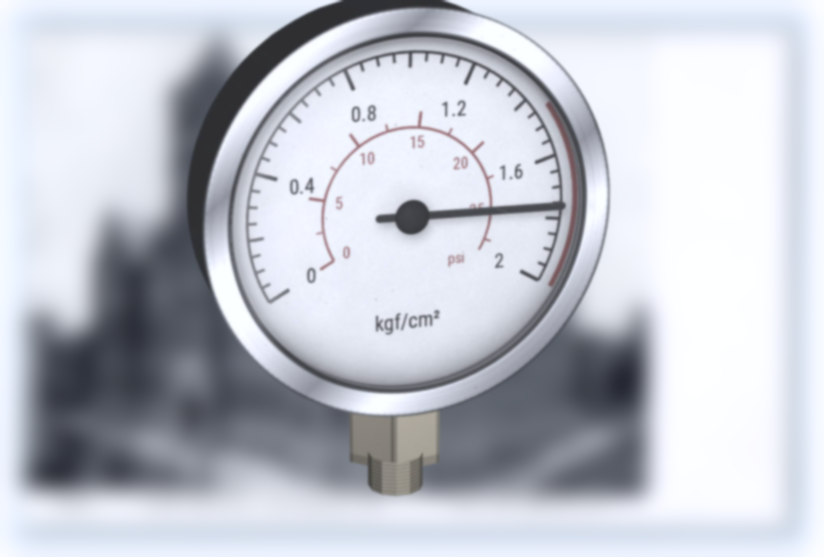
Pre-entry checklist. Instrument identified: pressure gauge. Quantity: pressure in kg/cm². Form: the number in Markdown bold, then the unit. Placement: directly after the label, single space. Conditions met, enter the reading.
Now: **1.75** kg/cm²
